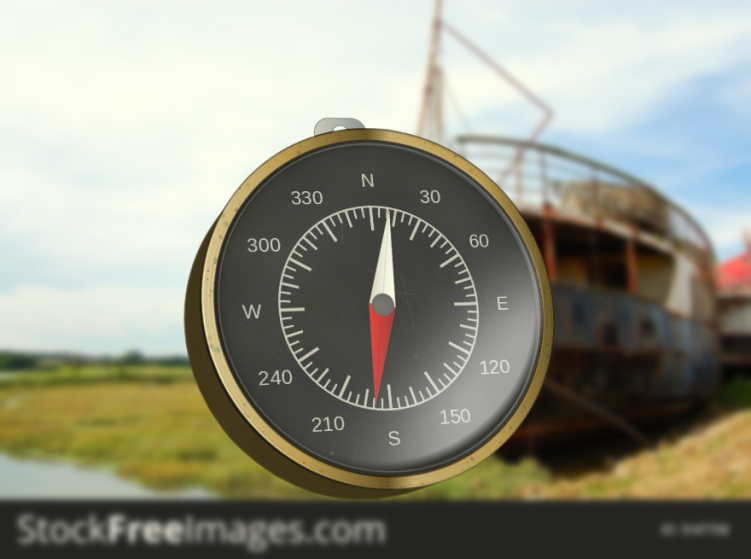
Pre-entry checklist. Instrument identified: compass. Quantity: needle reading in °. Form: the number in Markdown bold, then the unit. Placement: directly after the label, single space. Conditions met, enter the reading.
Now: **190** °
